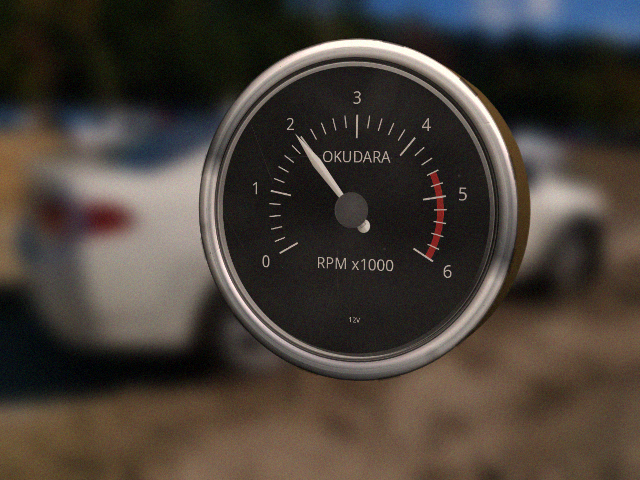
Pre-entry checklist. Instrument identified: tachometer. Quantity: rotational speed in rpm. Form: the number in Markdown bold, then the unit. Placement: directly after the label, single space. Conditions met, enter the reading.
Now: **2000** rpm
